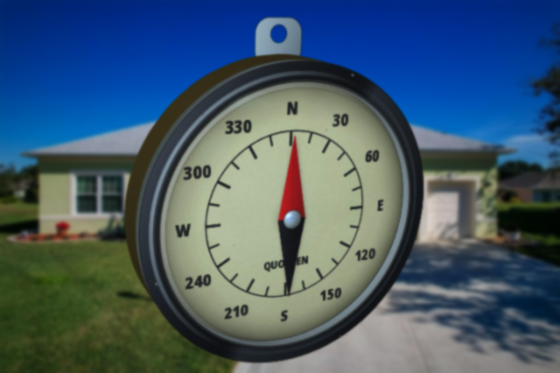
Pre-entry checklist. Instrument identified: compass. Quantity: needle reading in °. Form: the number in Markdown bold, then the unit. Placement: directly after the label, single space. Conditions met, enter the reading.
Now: **0** °
